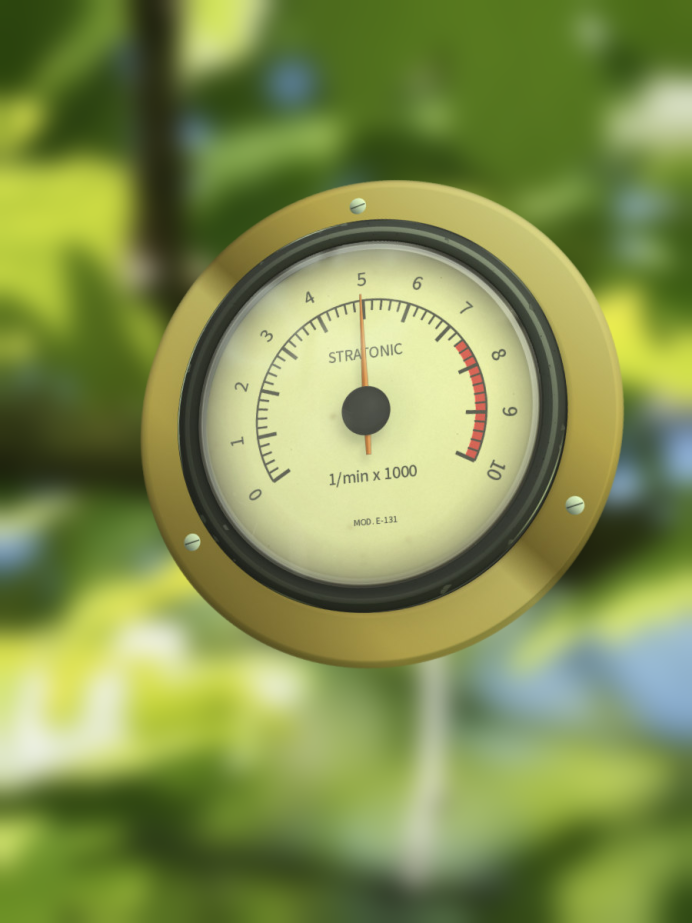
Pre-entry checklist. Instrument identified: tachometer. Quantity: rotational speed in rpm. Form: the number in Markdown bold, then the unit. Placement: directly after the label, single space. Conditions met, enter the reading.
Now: **5000** rpm
